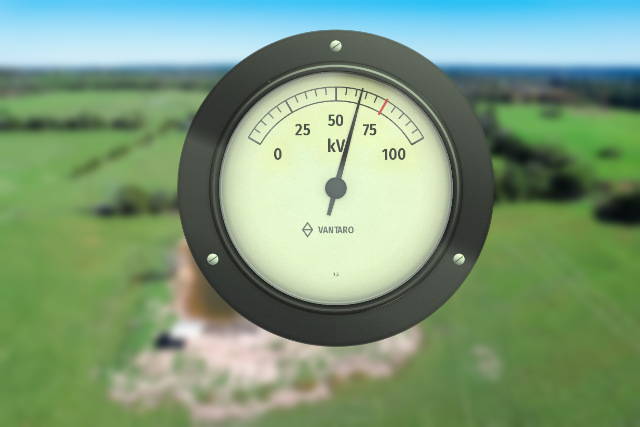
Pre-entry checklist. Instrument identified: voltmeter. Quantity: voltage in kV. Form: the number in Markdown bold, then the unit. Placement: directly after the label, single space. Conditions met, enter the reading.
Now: **62.5** kV
